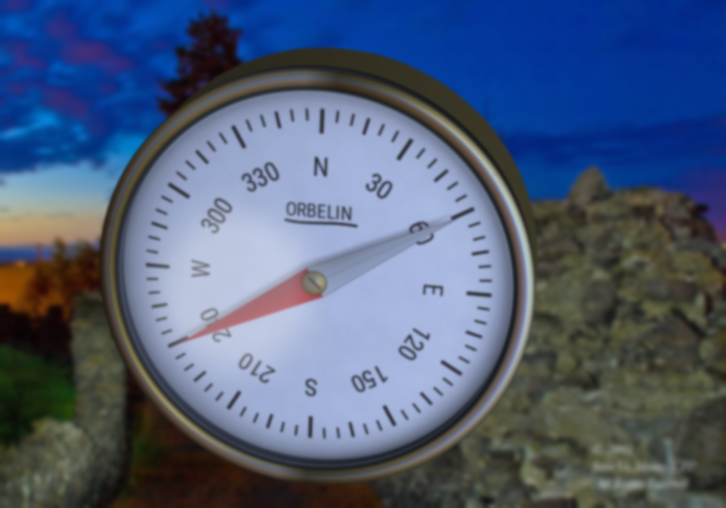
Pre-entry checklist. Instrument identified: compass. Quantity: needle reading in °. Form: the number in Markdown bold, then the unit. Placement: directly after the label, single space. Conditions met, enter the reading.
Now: **240** °
